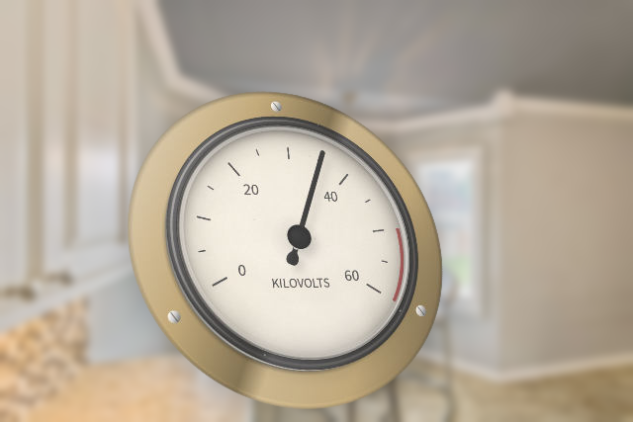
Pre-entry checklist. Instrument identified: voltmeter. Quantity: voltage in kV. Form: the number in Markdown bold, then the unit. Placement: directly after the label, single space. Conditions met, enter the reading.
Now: **35** kV
